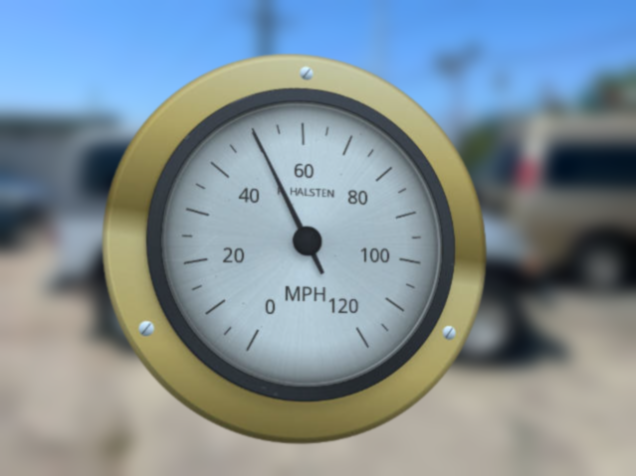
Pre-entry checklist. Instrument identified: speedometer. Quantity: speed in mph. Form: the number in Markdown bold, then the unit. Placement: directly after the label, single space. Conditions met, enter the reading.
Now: **50** mph
